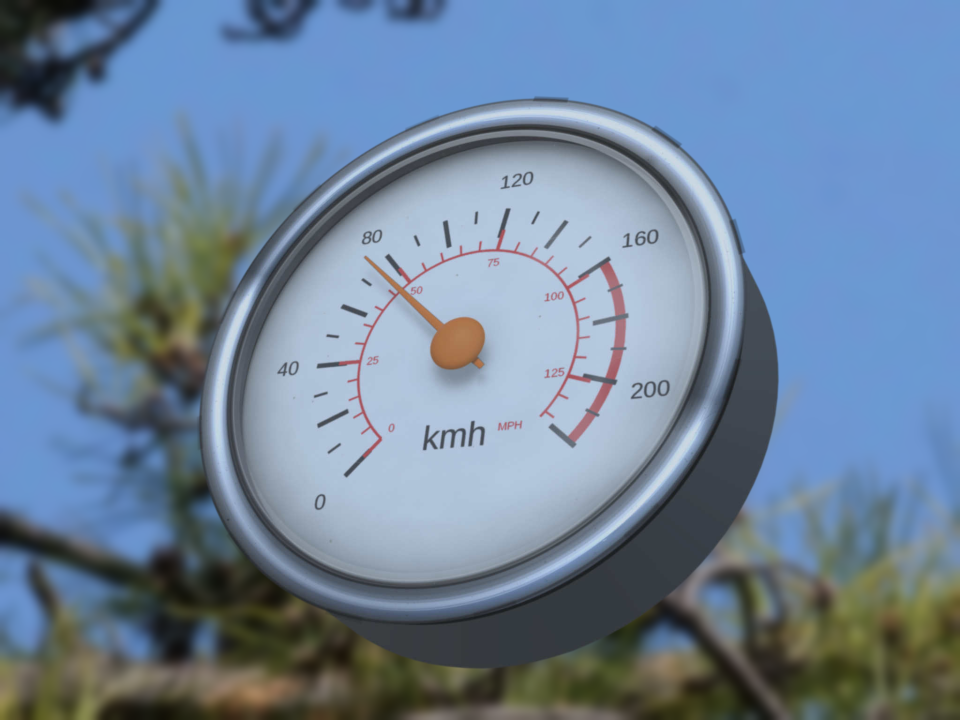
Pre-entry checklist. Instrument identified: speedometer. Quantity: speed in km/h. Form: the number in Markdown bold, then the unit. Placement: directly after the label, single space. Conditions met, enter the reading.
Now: **75** km/h
